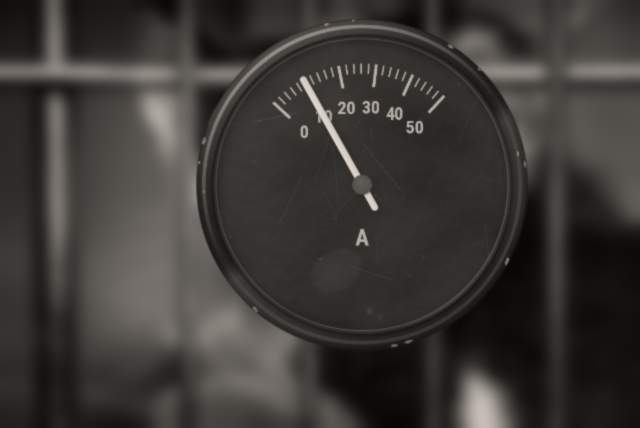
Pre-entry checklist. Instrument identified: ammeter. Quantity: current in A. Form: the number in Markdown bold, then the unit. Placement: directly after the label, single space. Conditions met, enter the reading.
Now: **10** A
